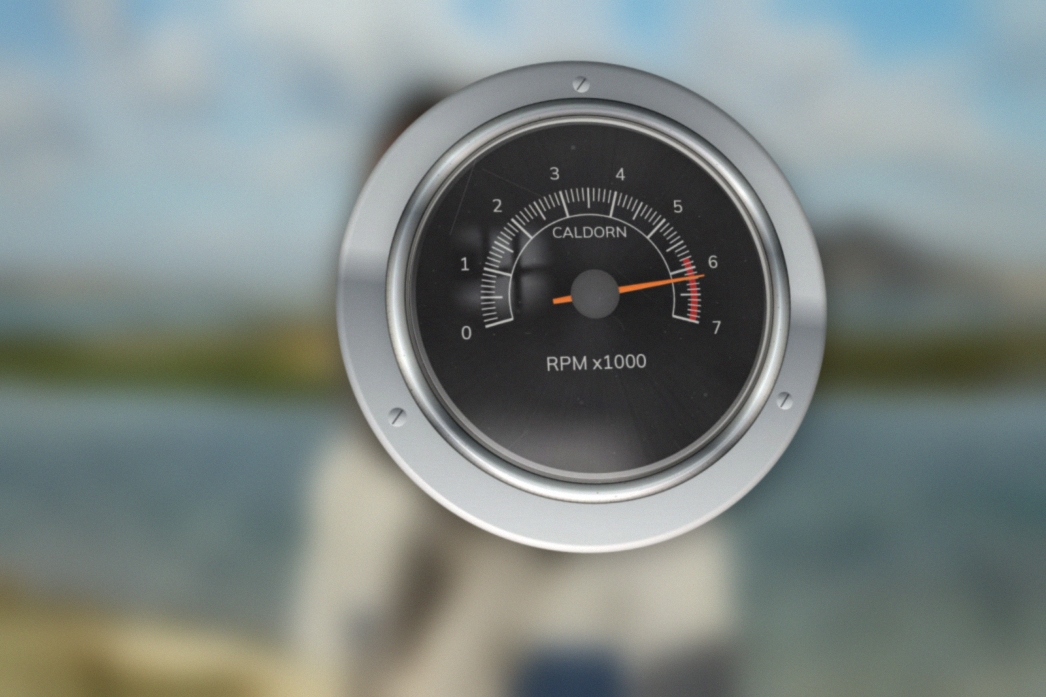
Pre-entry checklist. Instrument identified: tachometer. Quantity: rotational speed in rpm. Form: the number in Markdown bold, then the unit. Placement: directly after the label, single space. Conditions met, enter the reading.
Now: **6200** rpm
